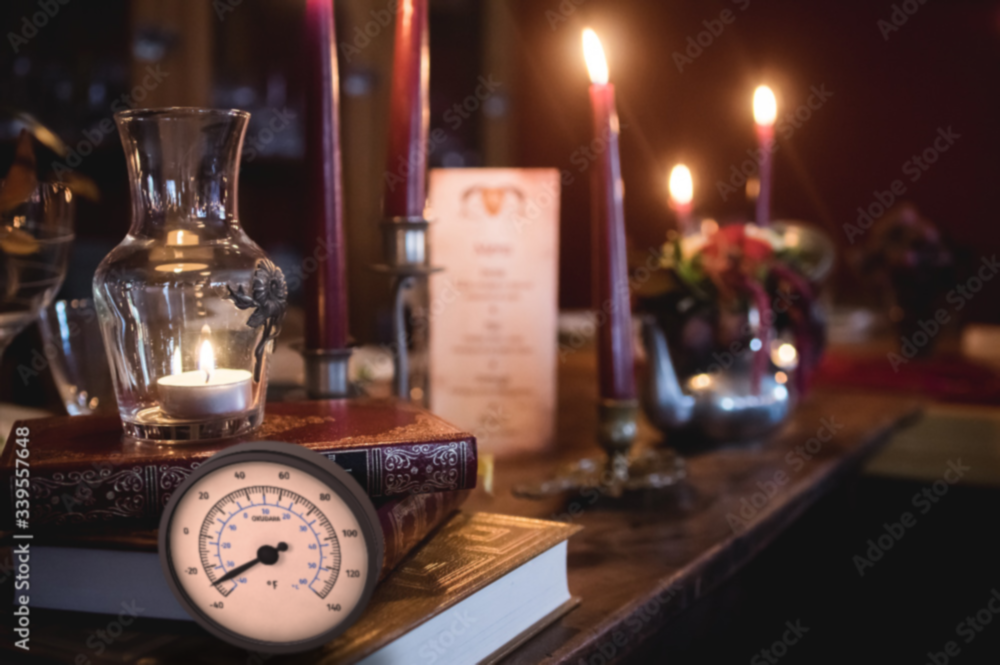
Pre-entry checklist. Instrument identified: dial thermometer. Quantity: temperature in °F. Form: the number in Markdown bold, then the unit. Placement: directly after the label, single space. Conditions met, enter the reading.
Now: **-30** °F
